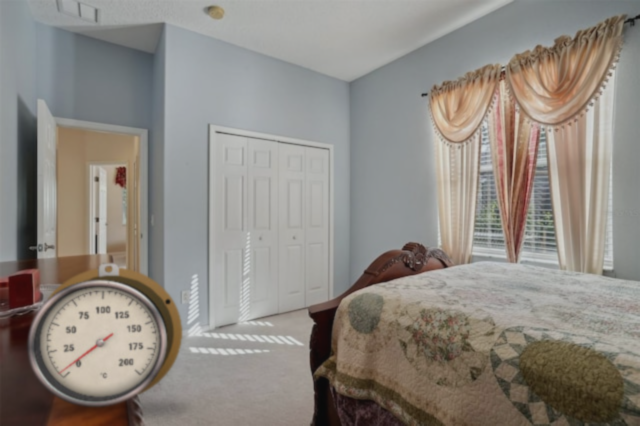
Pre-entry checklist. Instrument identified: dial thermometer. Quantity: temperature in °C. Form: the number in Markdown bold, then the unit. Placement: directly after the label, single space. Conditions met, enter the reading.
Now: **5** °C
